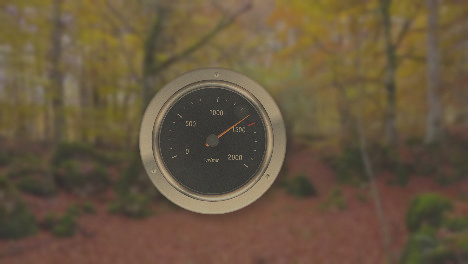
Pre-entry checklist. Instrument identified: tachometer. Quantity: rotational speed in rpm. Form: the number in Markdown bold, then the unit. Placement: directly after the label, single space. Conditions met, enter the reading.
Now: **1400** rpm
